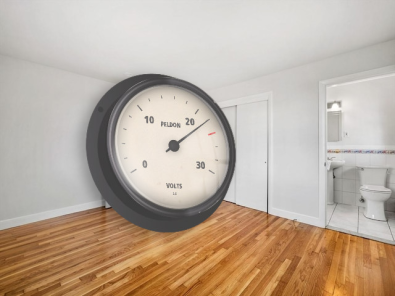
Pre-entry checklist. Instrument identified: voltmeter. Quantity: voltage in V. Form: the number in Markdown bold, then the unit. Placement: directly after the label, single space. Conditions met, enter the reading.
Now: **22** V
